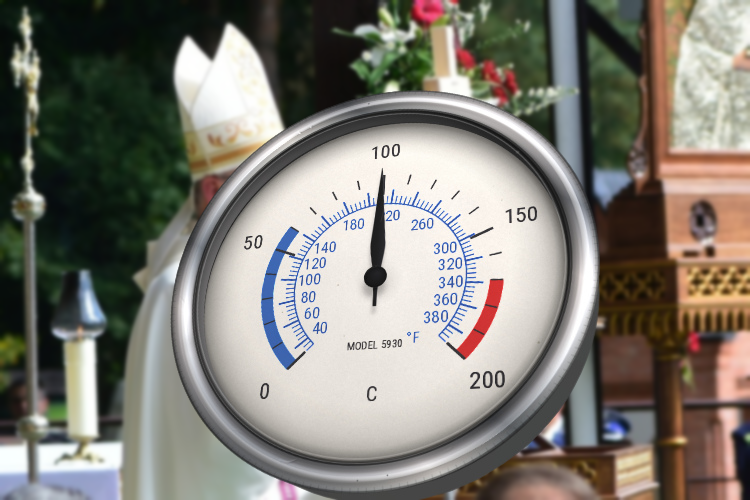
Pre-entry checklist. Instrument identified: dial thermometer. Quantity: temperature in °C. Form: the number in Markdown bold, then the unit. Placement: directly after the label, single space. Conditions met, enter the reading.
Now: **100** °C
